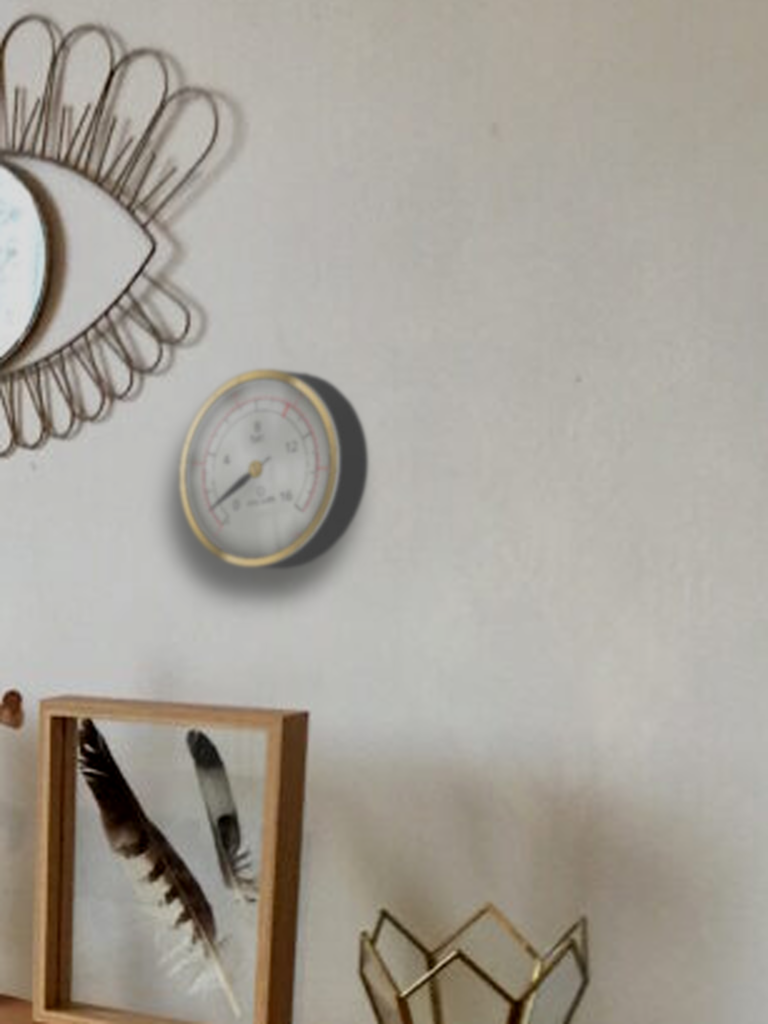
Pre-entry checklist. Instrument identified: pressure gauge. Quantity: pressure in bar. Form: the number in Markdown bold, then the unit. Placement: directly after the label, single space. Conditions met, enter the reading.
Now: **1** bar
